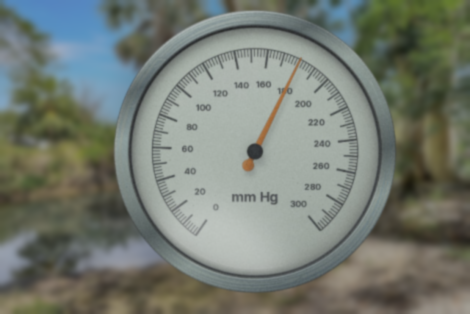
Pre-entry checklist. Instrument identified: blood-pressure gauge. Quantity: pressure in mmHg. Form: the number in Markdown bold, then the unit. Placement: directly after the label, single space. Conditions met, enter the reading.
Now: **180** mmHg
